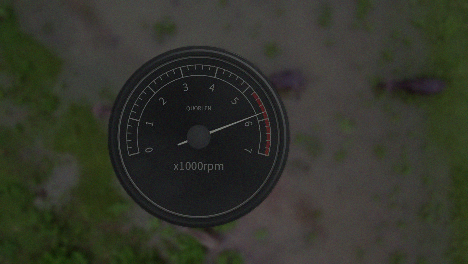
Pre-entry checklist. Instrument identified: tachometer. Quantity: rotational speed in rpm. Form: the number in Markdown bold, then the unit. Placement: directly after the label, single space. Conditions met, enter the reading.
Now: **5800** rpm
